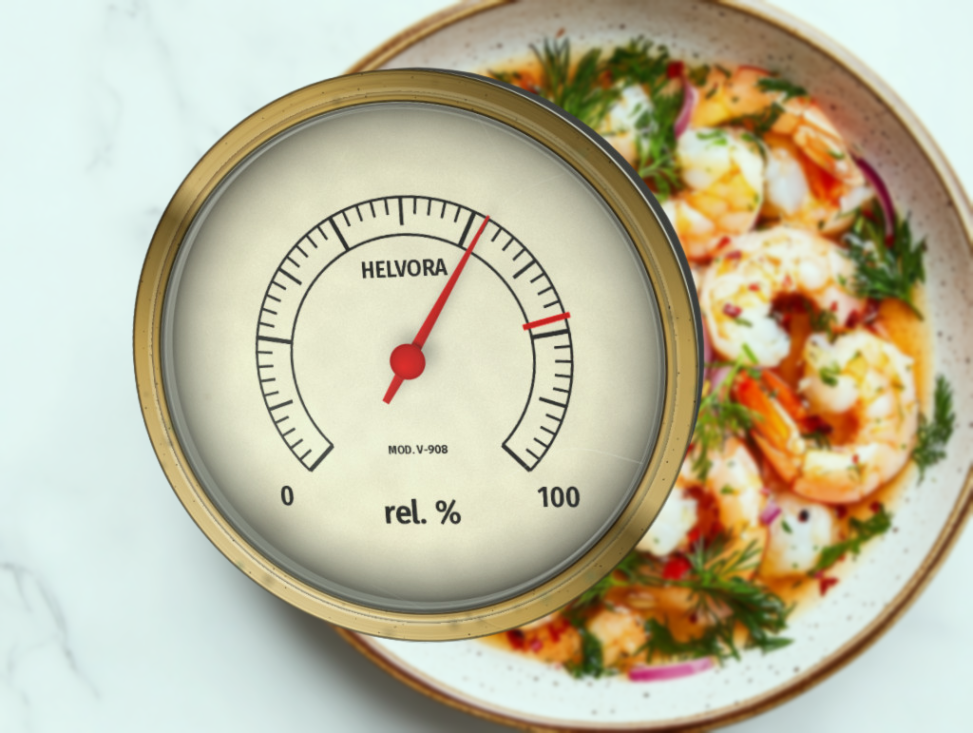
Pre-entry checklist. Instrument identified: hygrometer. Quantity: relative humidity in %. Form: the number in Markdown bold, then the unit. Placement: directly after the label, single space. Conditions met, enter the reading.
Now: **62** %
